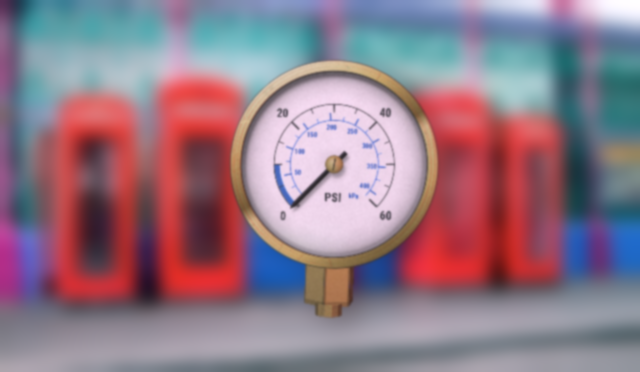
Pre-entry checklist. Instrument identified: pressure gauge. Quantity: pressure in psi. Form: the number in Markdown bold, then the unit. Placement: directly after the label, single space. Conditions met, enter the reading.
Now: **0** psi
